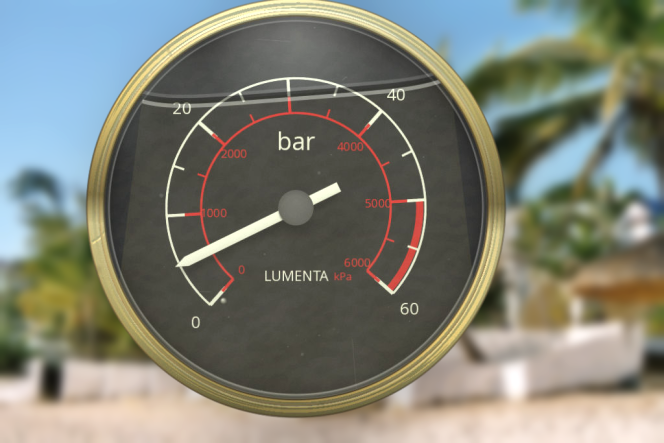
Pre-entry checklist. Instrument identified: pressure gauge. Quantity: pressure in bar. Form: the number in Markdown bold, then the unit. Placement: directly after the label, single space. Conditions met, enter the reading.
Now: **5** bar
